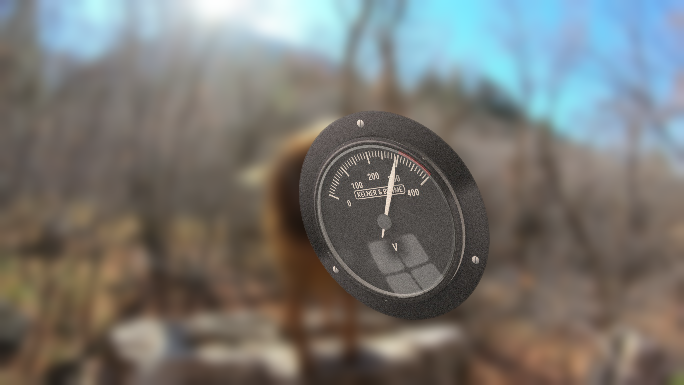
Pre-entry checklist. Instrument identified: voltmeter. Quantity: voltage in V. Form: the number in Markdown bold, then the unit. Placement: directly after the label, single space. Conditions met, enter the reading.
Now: **300** V
